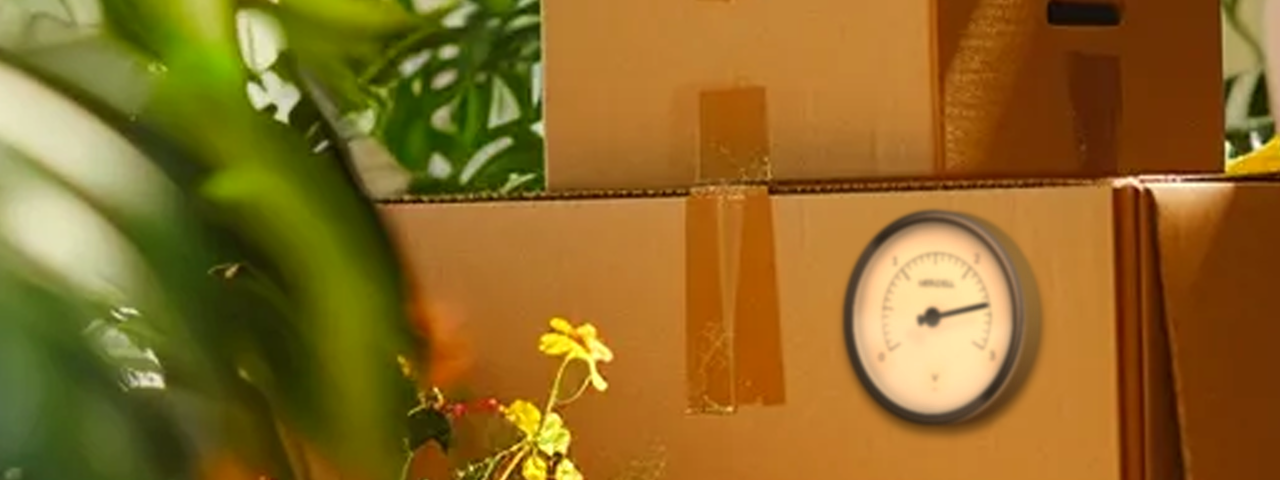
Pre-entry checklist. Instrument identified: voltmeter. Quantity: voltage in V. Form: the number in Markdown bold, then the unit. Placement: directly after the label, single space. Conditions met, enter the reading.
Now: **2.5** V
